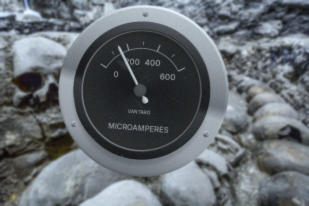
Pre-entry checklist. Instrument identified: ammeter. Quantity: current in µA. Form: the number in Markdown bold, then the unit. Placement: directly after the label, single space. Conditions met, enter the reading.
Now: **150** µA
